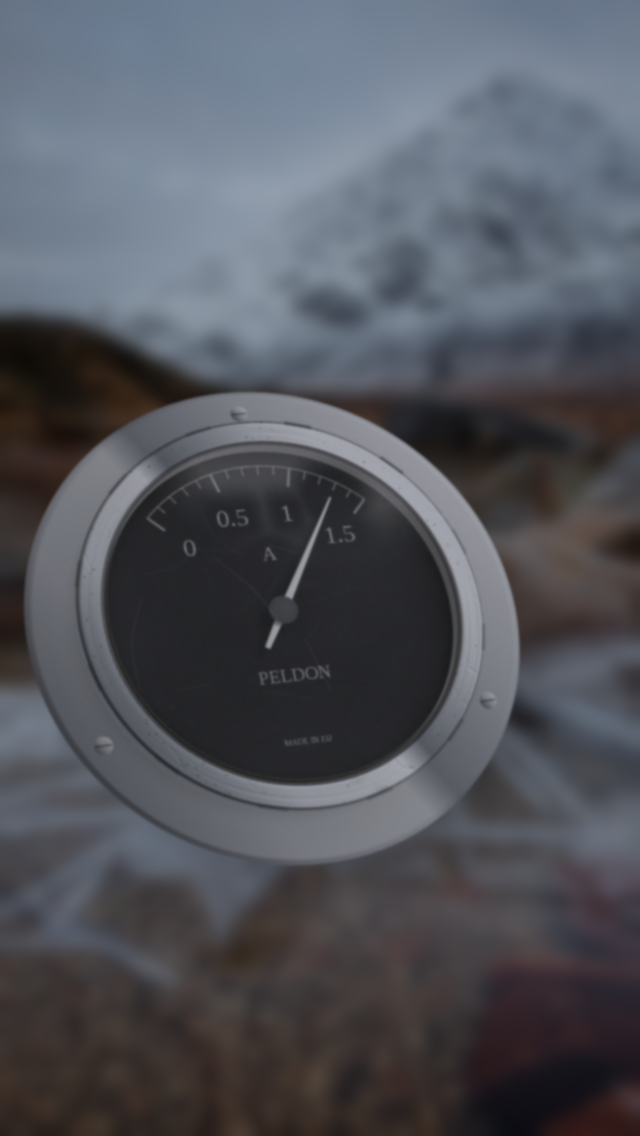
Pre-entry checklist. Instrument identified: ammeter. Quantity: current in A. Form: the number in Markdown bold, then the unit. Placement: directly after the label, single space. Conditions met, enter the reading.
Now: **1.3** A
